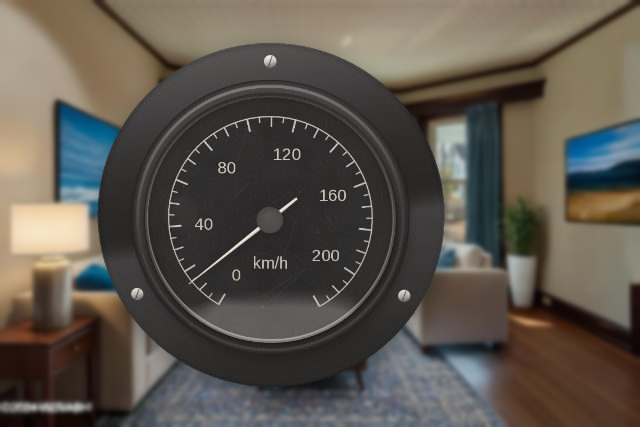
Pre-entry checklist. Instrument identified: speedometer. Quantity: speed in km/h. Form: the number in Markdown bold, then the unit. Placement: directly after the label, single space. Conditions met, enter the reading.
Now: **15** km/h
